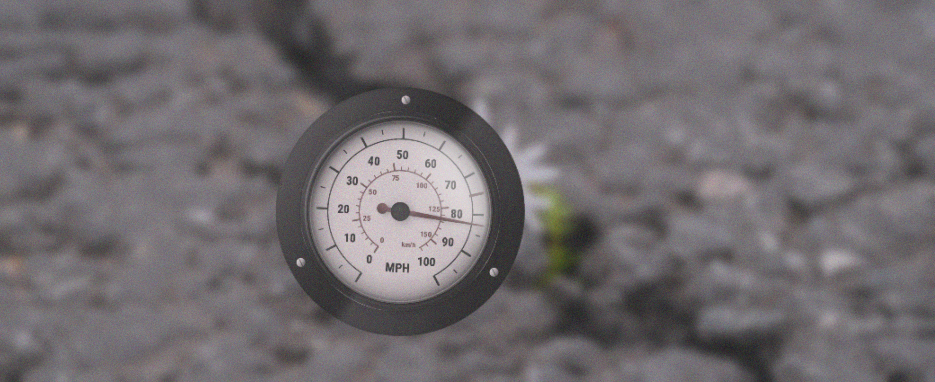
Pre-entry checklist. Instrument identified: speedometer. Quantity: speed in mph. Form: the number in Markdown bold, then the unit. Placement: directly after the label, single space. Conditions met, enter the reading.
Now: **82.5** mph
